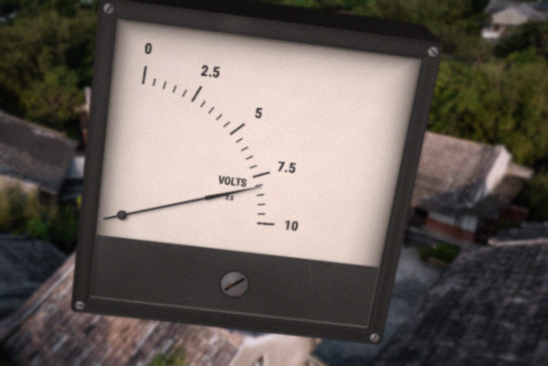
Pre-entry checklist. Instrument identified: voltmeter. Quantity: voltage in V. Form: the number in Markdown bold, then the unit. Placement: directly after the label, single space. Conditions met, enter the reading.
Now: **8** V
